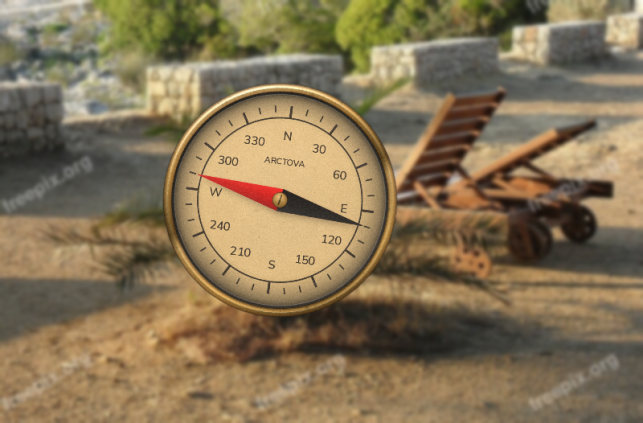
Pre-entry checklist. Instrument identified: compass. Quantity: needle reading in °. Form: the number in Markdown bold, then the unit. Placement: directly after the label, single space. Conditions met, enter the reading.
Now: **280** °
